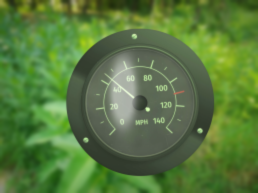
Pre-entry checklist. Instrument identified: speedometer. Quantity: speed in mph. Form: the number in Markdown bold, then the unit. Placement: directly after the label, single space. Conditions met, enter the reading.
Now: **45** mph
